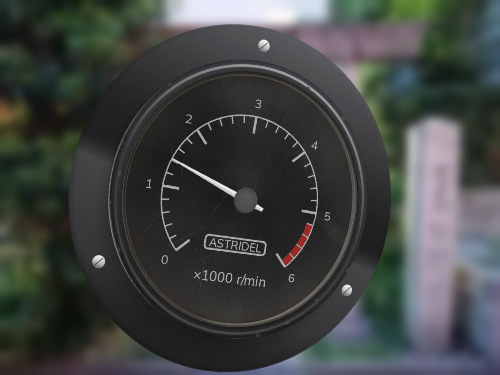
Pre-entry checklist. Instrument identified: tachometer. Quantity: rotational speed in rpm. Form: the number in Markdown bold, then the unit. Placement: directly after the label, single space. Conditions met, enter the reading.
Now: **1400** rpm
